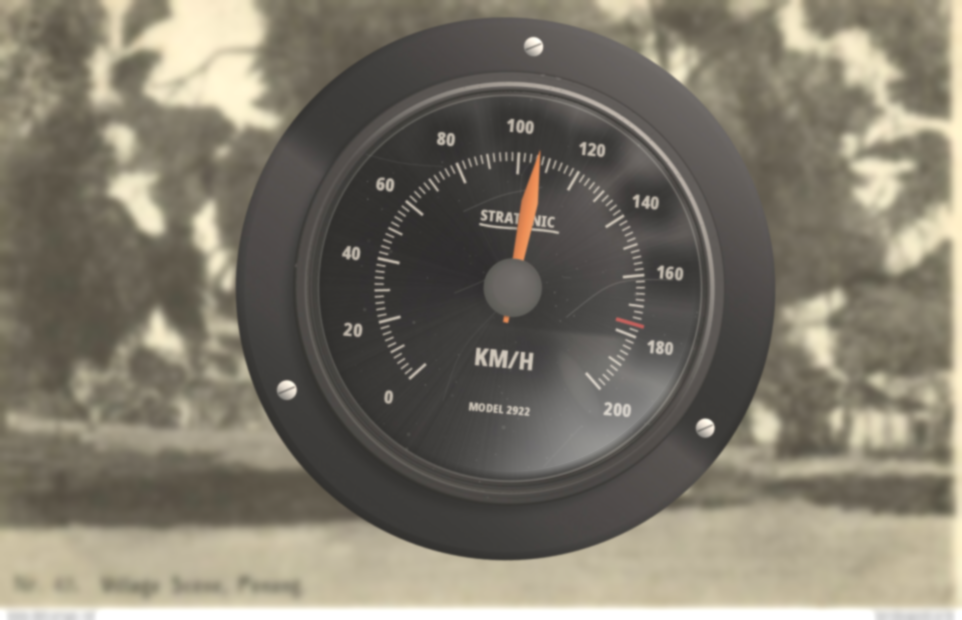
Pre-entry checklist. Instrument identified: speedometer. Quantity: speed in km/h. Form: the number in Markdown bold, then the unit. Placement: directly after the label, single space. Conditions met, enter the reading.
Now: **106** km/h
